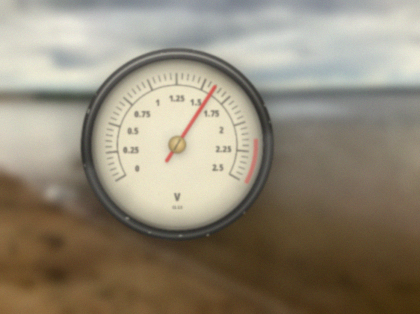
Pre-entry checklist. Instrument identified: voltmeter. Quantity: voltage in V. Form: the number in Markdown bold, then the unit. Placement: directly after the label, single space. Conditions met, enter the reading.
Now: **1.6** V
